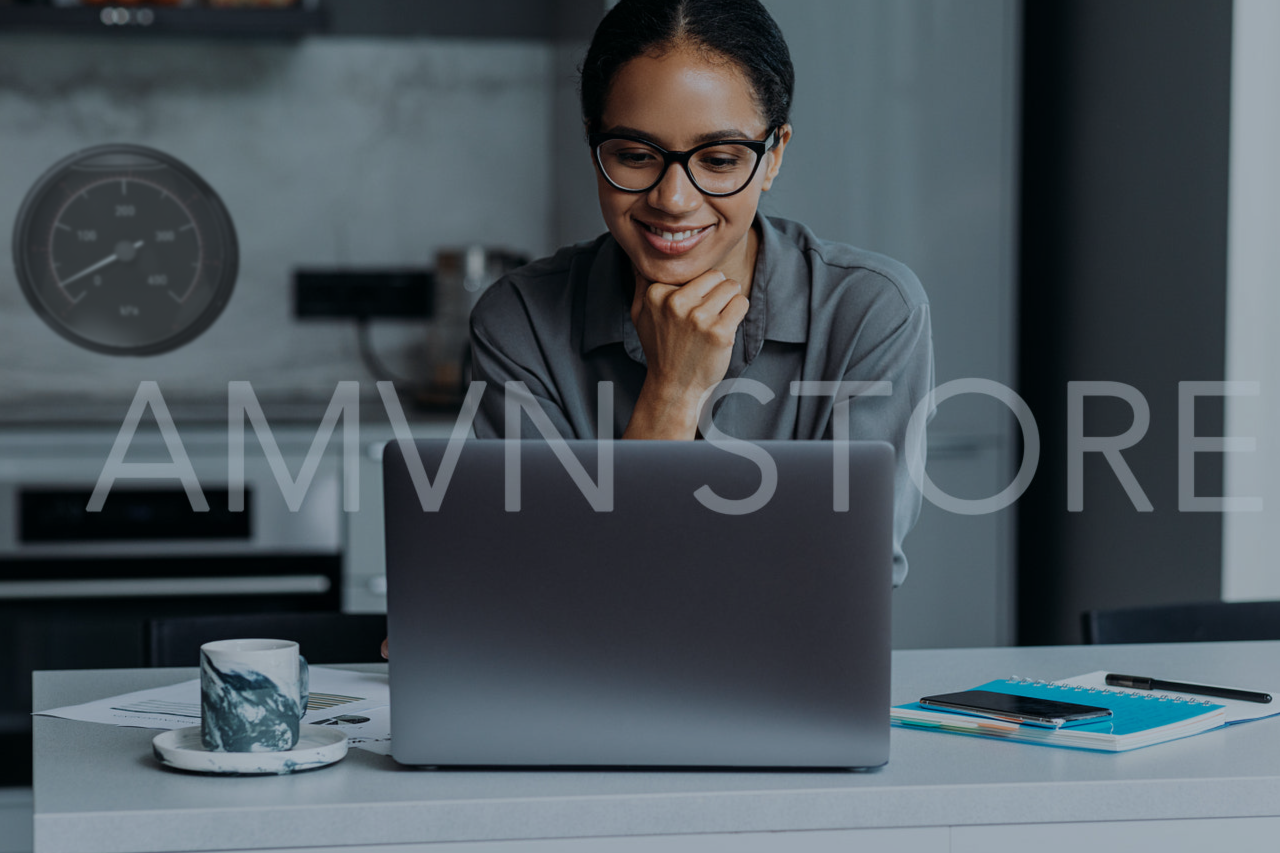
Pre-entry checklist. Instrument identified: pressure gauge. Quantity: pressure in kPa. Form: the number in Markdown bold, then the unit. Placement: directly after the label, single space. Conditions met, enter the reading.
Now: **25** kPa
